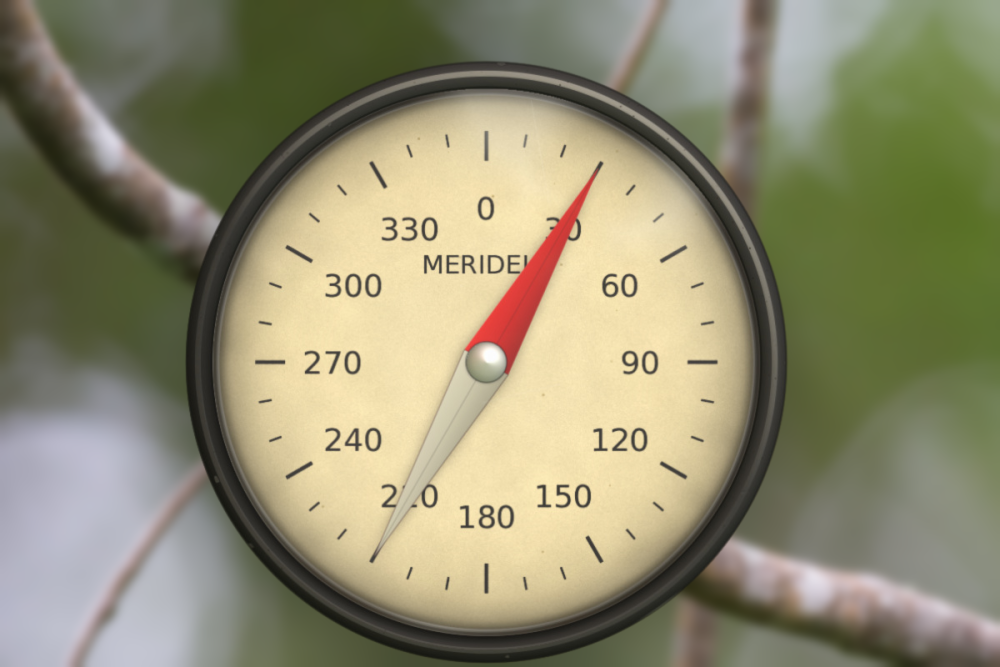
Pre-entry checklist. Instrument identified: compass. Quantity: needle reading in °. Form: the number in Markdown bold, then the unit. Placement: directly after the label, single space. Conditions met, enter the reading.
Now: **30** °
